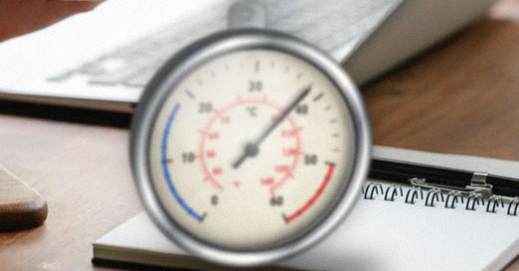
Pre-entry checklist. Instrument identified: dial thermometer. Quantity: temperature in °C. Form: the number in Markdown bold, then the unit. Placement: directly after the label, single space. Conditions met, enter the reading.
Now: **38** °C
